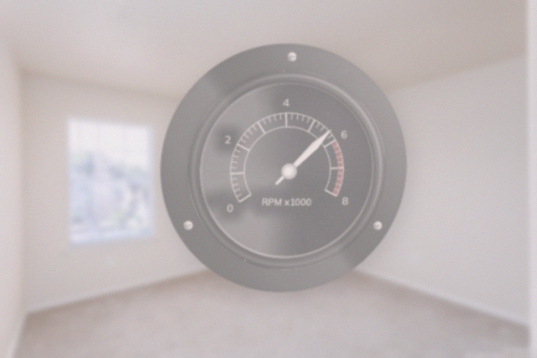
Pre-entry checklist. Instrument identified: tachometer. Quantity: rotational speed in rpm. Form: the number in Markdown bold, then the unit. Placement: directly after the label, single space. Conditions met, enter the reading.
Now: **5600** rpm
